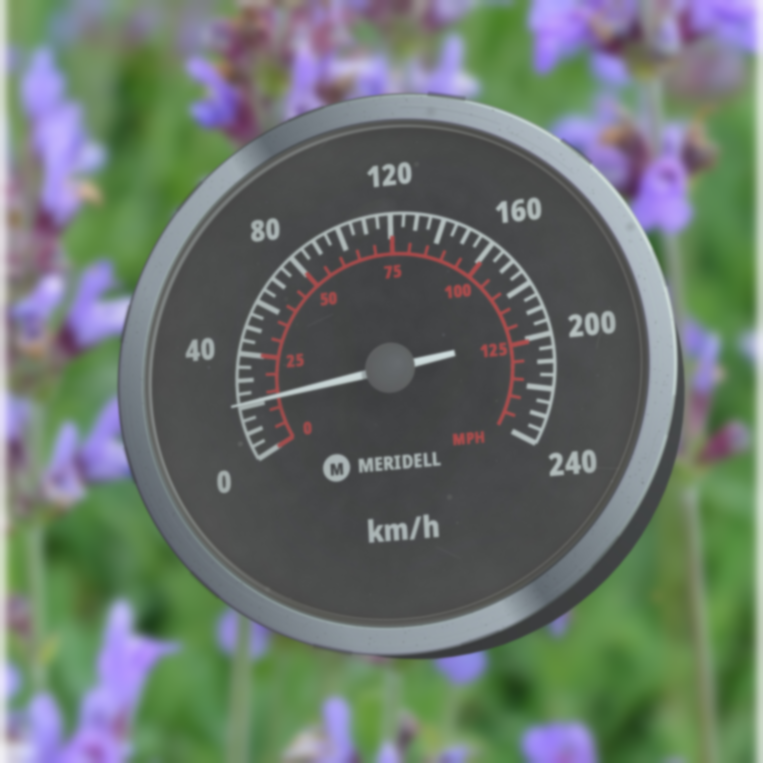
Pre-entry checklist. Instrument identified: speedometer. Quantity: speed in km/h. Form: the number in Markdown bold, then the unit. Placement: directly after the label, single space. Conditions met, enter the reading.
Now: **20** km/h
